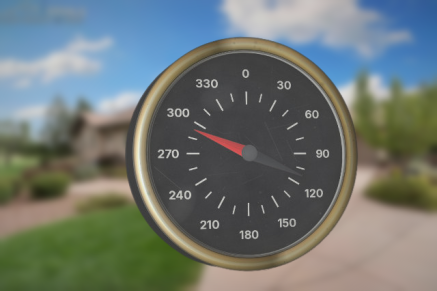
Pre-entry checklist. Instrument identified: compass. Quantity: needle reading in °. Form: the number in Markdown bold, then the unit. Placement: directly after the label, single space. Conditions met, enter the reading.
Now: **292.5** °
